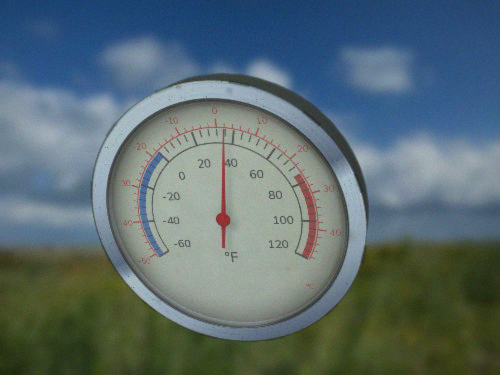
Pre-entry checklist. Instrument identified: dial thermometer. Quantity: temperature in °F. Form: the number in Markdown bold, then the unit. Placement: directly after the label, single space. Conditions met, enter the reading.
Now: **36** °F
